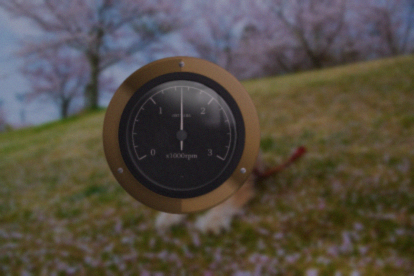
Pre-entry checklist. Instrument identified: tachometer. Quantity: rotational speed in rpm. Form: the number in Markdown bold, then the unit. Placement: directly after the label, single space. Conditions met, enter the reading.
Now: **1500** rpm
